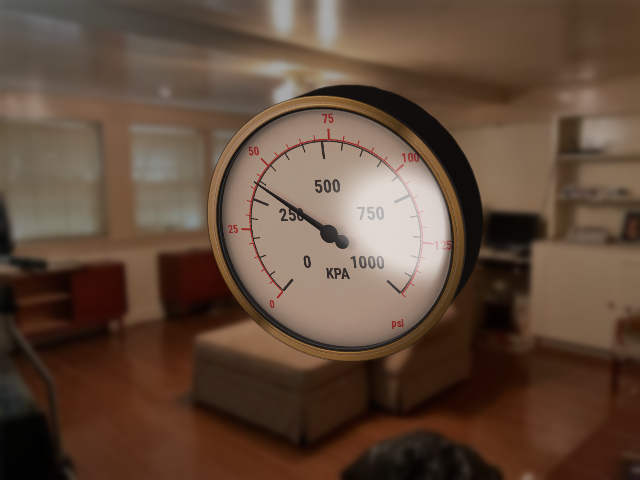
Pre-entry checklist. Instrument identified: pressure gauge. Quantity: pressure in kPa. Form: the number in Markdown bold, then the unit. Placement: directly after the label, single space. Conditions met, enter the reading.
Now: **300** kPa
